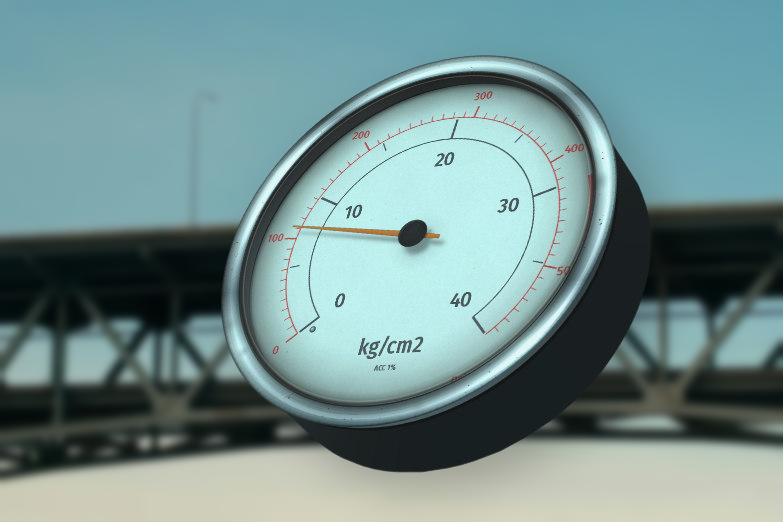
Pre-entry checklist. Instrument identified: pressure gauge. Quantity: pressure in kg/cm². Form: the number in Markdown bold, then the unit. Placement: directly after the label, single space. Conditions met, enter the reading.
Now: **7.5** kg/cm²
